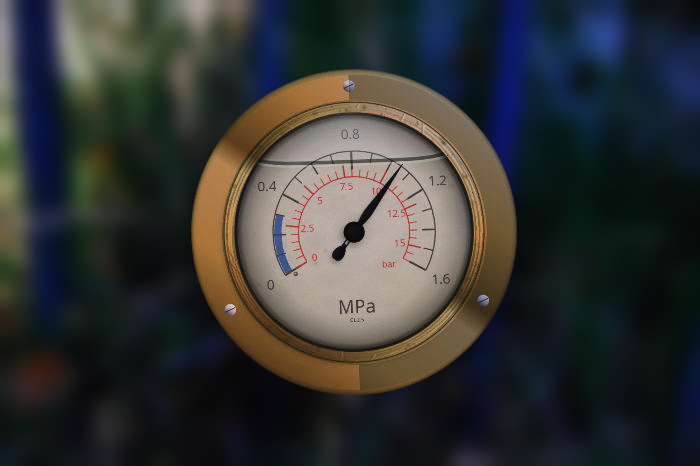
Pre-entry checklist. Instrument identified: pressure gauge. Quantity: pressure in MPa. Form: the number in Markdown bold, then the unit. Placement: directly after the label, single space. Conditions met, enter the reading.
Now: **1.05** MPa
